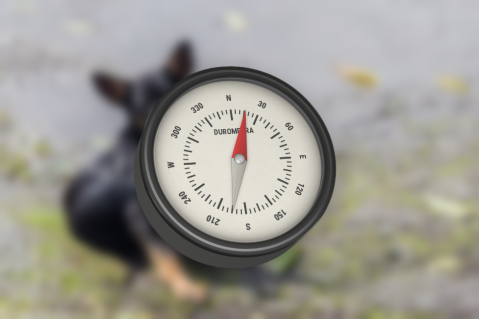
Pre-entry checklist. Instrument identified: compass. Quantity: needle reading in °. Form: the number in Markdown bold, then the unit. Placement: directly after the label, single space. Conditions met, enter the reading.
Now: **15** °
